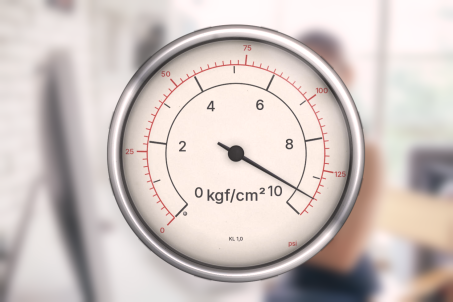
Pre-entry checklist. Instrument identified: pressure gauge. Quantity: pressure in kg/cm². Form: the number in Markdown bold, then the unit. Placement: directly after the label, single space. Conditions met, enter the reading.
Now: **9.5** kg/cm²
